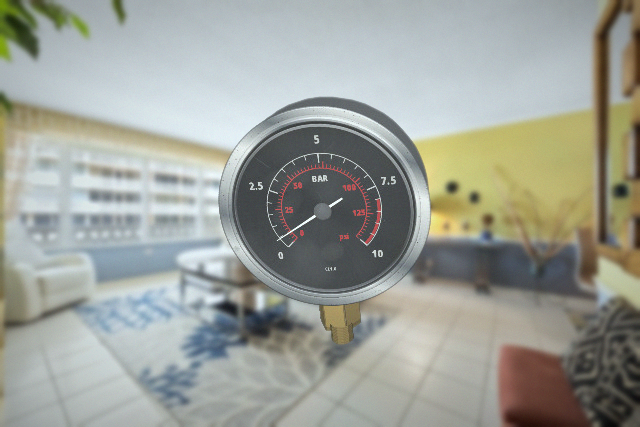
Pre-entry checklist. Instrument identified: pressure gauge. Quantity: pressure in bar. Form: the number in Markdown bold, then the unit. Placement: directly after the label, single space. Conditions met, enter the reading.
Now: **0.5** bar
